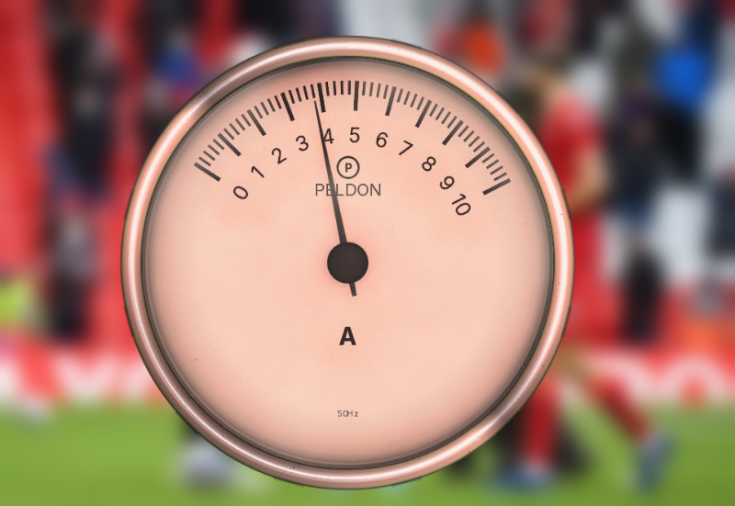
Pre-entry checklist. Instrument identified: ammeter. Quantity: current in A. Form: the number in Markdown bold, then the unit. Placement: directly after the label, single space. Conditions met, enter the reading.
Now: **3.8** A
